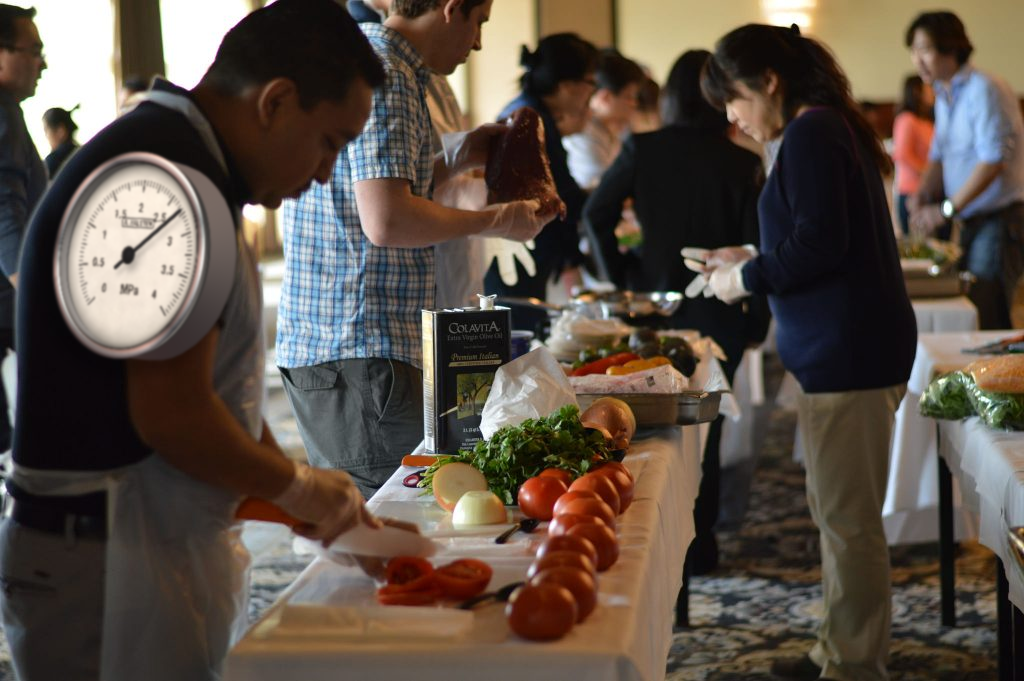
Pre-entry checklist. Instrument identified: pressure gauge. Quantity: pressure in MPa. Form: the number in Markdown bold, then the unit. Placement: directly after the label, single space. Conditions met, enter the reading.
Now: **2.75** MPa
